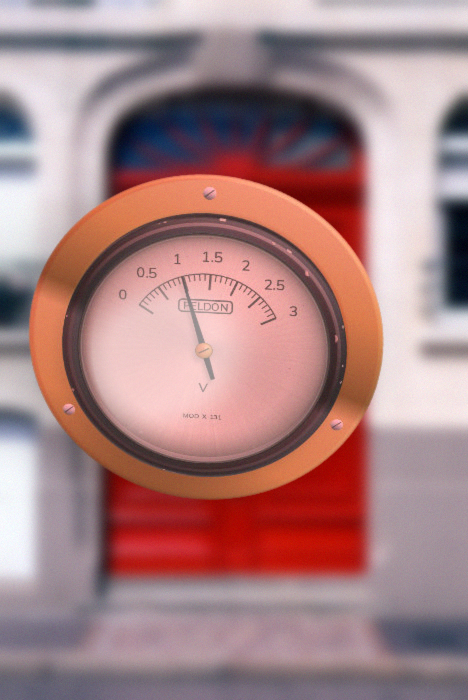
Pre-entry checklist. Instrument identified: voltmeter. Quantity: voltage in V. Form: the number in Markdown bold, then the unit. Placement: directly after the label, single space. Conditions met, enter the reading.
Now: **1** V
